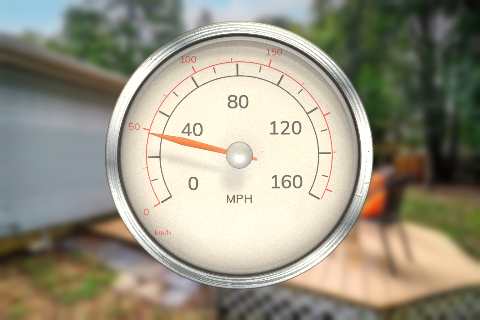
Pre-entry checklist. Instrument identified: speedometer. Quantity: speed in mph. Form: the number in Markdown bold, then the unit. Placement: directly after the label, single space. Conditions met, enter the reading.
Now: **30** mph
